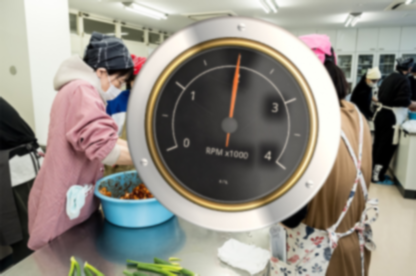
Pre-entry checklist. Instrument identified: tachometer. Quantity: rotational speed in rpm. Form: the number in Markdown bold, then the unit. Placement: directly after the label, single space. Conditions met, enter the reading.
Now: **2000** rpm
